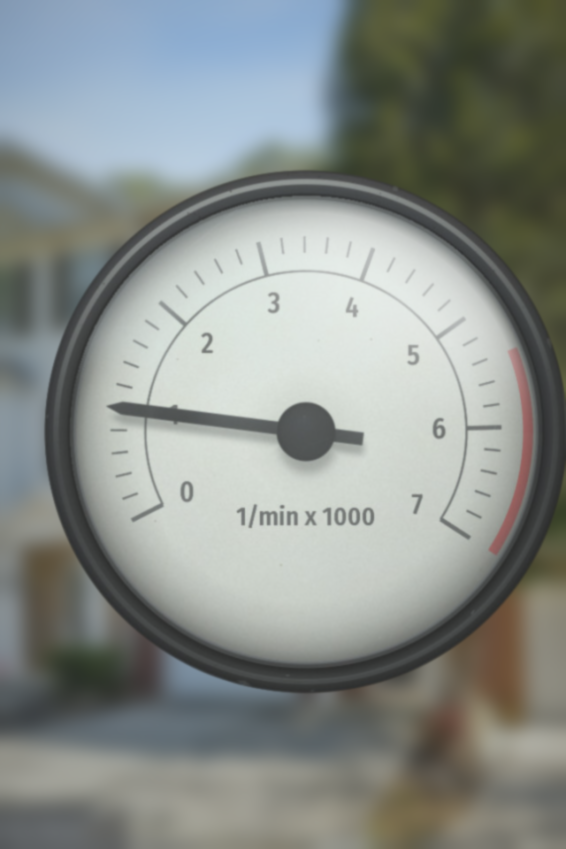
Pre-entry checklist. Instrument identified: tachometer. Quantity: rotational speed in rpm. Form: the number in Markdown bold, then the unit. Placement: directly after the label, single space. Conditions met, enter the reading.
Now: **1000** rpm
